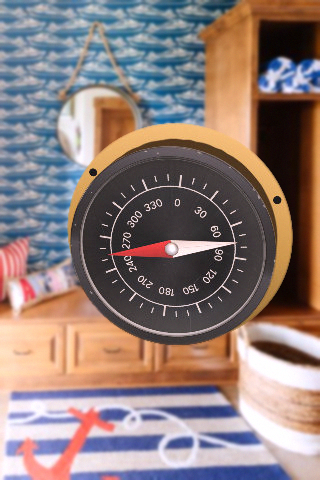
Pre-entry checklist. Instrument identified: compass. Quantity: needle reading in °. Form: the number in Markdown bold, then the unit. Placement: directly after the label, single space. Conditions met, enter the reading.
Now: **255** °
